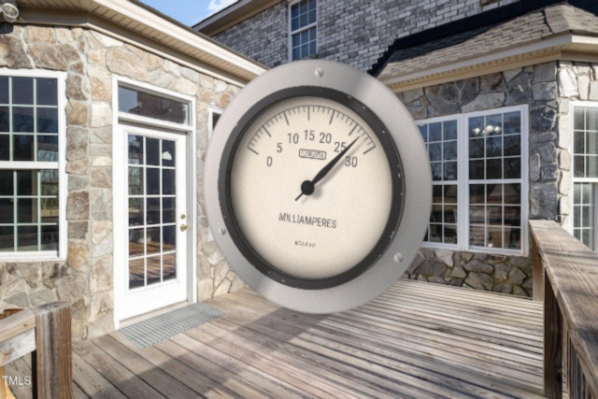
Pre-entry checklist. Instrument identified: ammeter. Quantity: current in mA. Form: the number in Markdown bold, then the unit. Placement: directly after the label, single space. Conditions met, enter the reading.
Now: **27** mA
